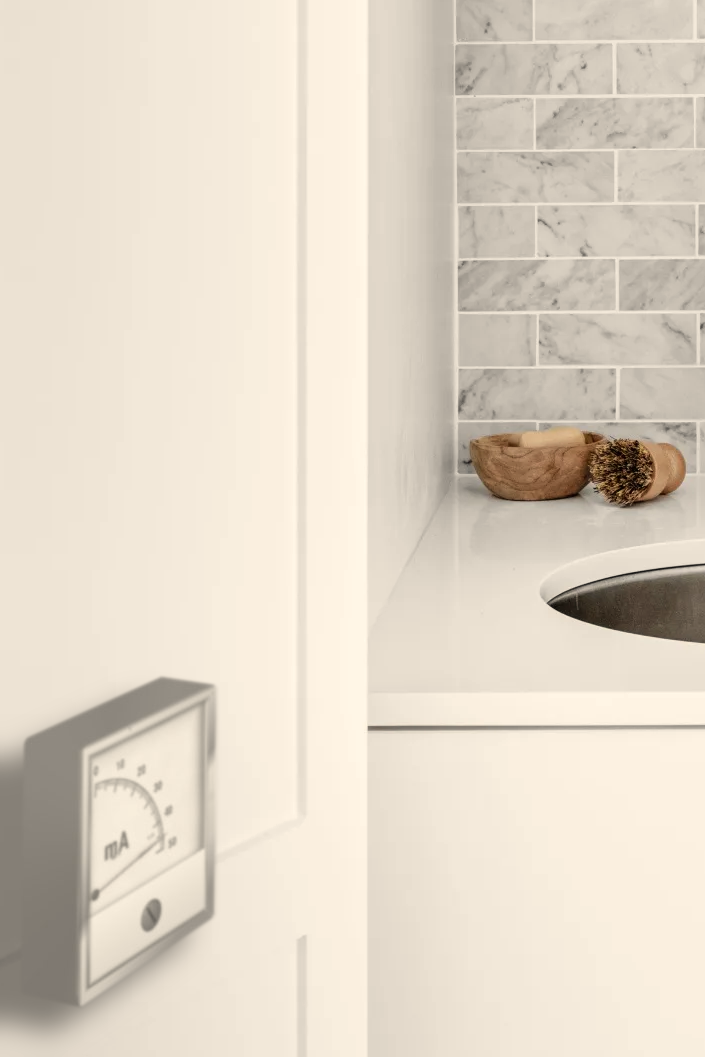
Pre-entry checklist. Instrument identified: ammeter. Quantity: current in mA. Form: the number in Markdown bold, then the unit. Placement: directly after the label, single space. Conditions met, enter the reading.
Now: **45** mA
